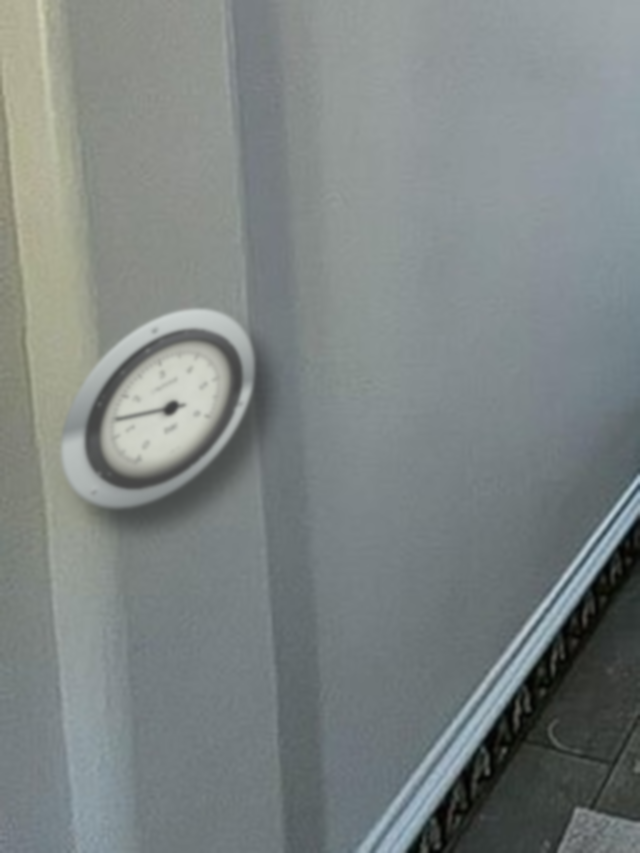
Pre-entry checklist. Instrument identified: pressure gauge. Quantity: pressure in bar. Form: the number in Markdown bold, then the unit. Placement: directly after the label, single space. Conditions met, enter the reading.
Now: **1.5** bar
